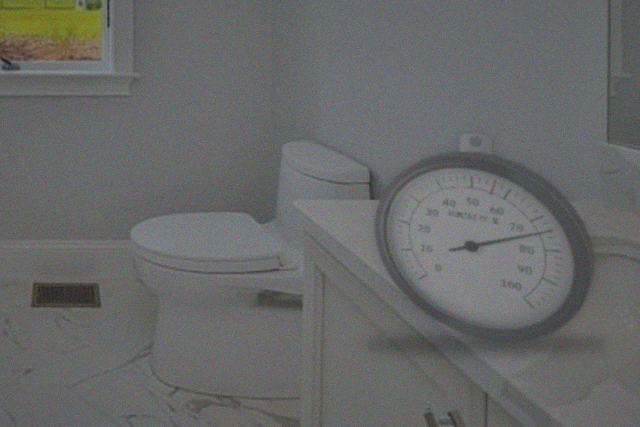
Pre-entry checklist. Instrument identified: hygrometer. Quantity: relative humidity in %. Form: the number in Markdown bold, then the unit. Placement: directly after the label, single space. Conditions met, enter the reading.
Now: **74** %
